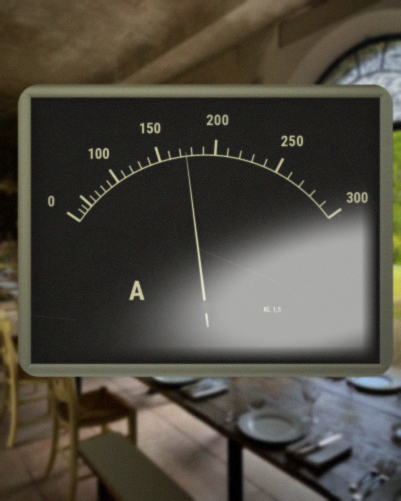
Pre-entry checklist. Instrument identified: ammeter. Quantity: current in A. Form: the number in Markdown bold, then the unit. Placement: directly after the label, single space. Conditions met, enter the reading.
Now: **175** A
